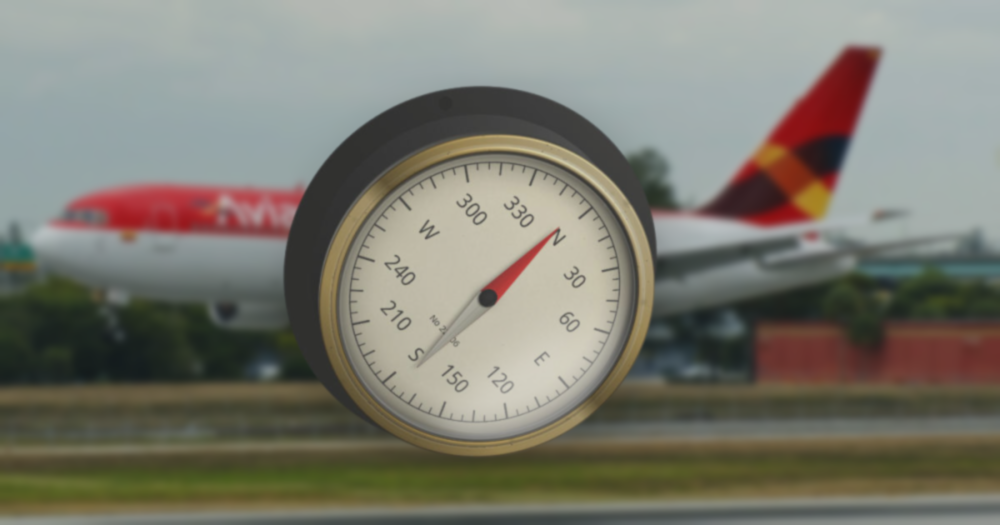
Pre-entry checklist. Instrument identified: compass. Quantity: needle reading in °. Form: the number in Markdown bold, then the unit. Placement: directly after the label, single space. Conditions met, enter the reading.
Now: **355** °
